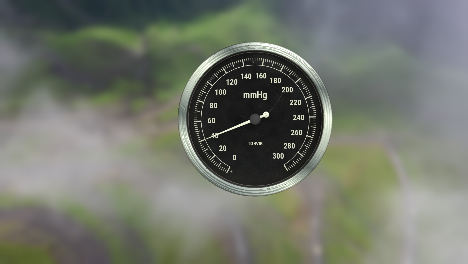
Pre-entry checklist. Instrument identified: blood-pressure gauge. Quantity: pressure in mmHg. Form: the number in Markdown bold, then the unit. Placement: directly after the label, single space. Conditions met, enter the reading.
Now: **40** mmHg
